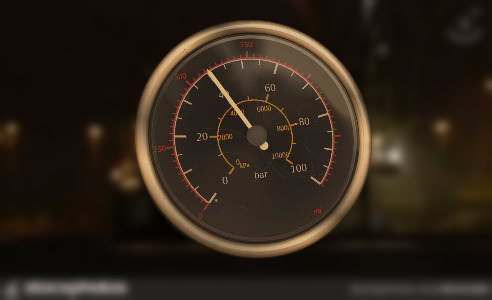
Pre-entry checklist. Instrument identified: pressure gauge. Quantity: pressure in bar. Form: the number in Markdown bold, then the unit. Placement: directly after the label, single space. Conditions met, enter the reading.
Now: **40** bar
